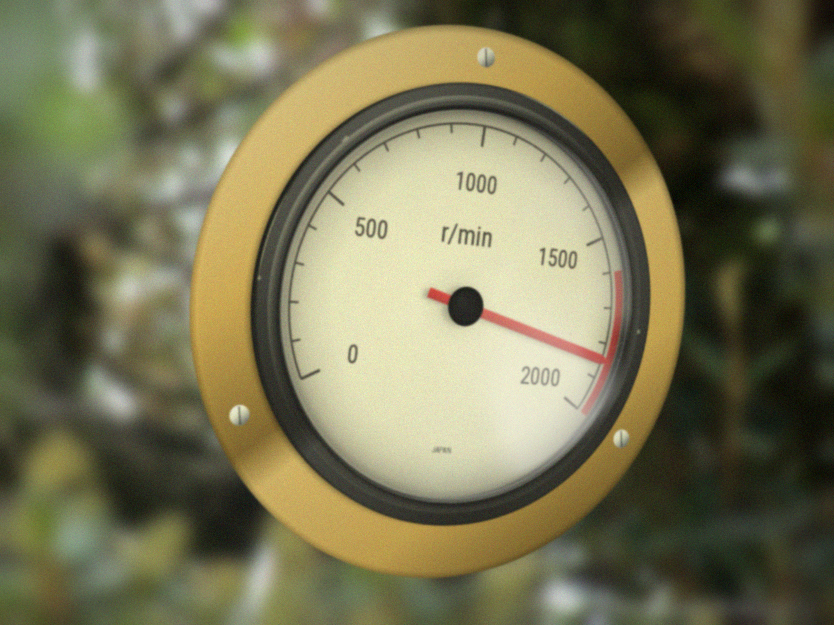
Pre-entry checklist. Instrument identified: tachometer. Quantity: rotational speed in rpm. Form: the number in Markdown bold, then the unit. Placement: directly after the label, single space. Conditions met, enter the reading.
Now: **1850** rpm
